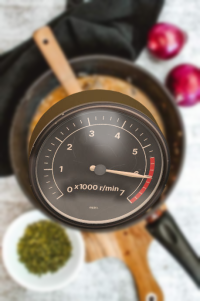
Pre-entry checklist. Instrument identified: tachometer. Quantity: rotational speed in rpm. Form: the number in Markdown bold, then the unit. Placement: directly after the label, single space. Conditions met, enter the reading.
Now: **6000** rpm
